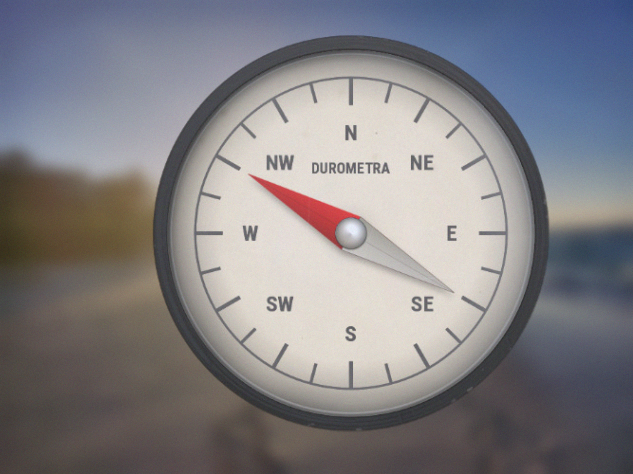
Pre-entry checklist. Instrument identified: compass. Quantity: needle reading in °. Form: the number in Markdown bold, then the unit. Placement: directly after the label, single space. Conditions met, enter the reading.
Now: **300** °
